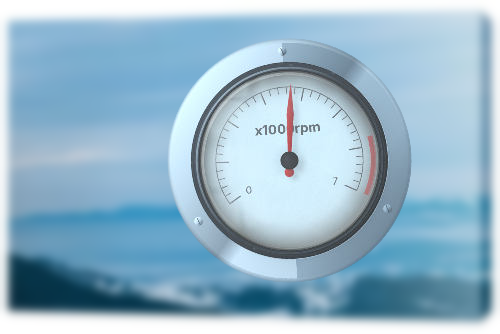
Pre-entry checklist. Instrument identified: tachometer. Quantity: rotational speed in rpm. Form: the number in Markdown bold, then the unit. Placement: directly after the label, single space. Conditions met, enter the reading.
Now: **3700** rpm
